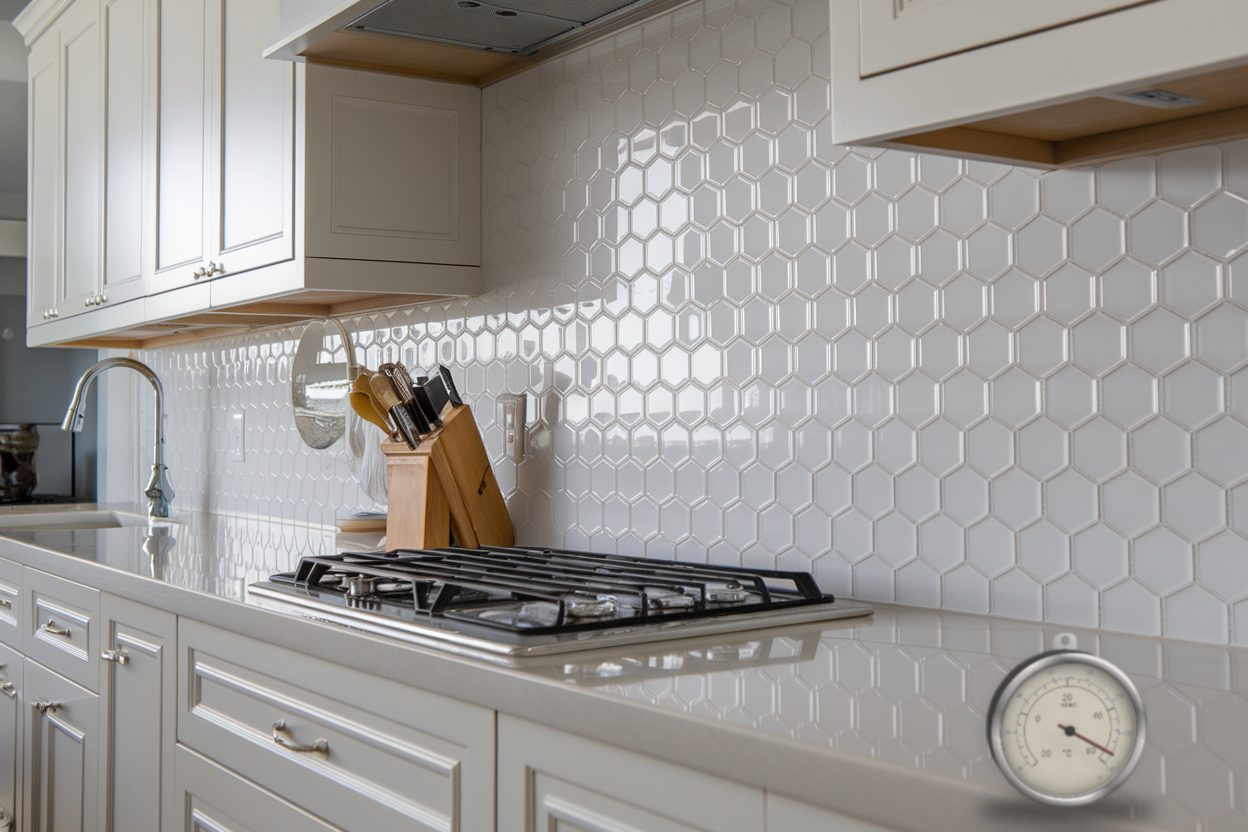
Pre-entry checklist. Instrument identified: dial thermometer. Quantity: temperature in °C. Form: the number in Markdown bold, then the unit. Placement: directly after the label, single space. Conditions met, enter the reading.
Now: **56** °C
